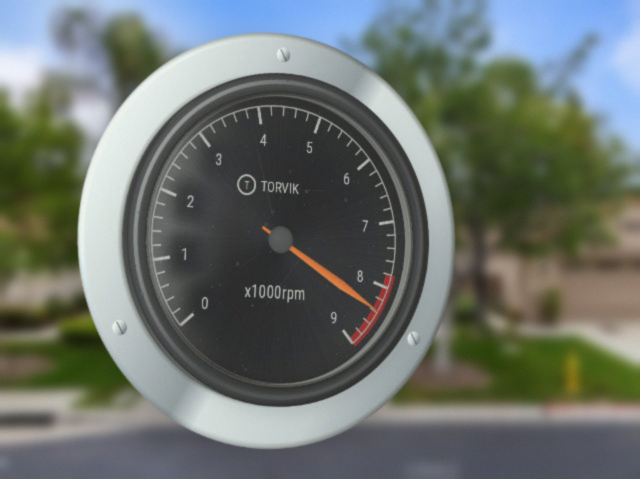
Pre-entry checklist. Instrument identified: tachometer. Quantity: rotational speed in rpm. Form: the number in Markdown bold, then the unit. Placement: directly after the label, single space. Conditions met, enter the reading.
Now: **8400** rpm
